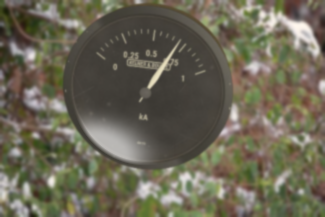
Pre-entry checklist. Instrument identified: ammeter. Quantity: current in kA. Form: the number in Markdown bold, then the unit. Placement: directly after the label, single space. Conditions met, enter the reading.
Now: **0.7** kA
